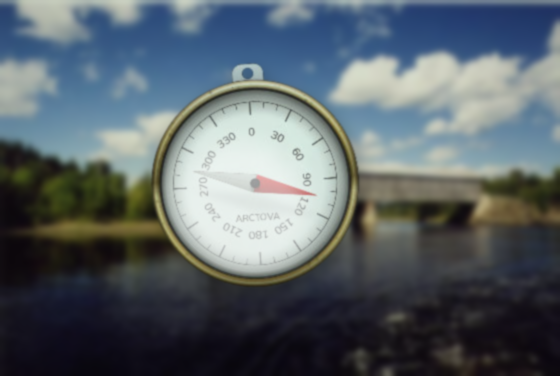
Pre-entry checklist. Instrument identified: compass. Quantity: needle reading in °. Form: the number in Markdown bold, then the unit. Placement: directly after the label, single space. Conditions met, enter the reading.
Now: **105** °
